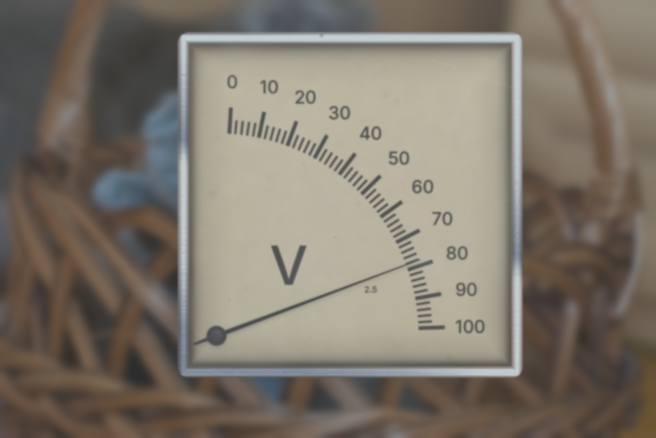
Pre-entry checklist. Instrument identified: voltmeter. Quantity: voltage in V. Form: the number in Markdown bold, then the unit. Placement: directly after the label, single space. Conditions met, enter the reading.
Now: **78** V
